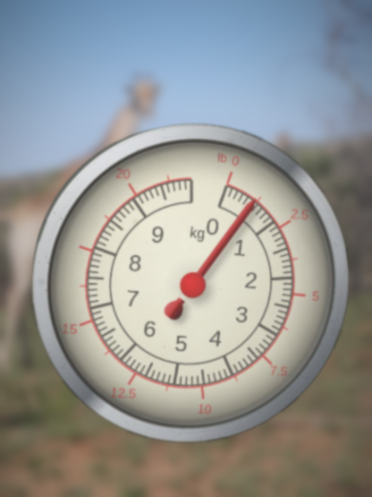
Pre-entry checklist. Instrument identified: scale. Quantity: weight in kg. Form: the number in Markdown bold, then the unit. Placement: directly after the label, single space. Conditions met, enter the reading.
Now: **0.5** kg
